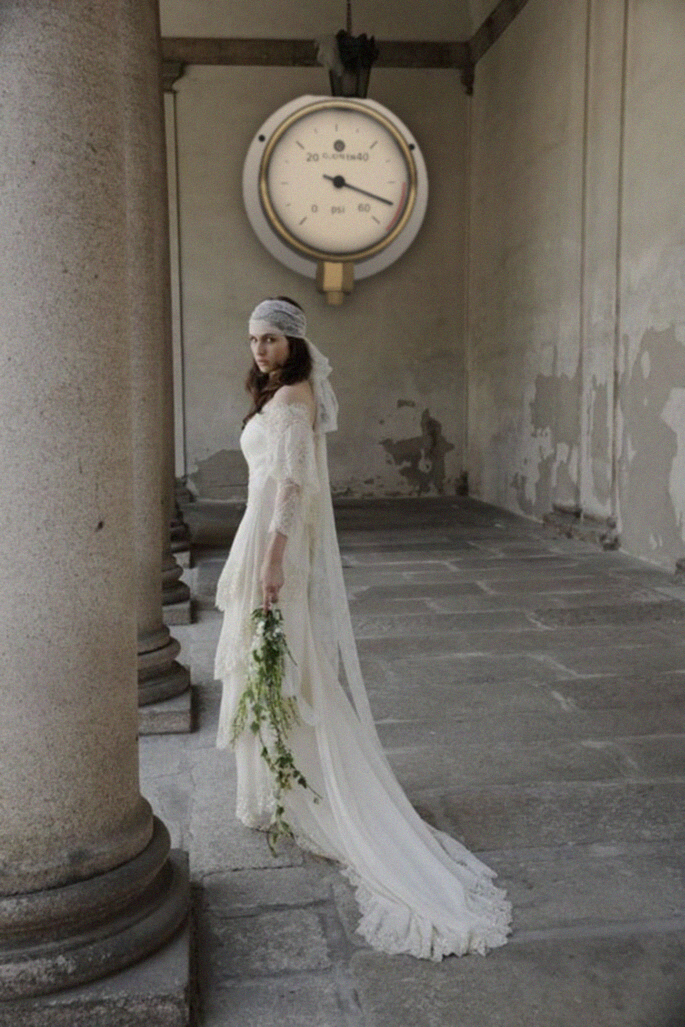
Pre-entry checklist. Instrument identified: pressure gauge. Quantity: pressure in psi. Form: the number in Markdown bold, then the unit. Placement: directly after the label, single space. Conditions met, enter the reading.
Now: **55** psi
